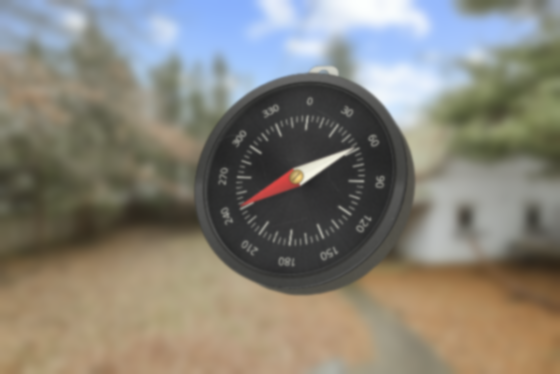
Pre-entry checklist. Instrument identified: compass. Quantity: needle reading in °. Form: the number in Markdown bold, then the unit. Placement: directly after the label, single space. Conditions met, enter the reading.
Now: **240** °
